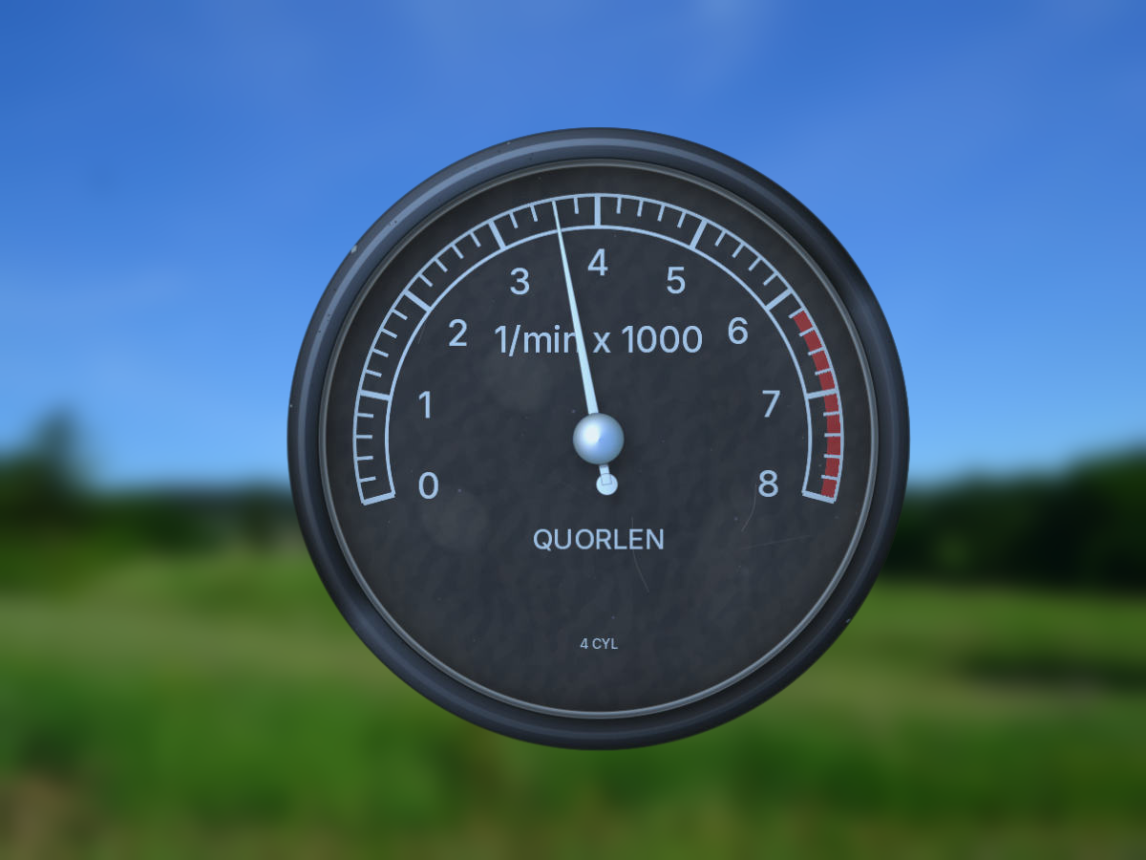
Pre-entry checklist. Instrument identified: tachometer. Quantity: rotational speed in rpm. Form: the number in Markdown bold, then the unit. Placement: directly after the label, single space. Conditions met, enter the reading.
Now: **3600** rpm
